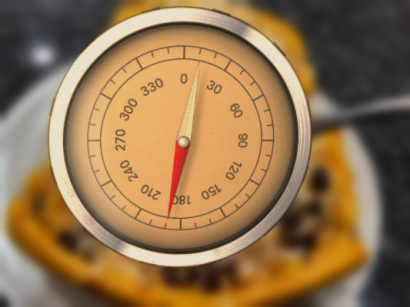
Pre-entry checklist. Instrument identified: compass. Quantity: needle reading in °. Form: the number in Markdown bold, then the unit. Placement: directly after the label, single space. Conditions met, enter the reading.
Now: **190** °
